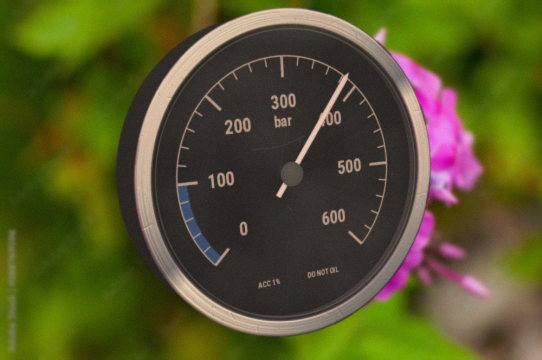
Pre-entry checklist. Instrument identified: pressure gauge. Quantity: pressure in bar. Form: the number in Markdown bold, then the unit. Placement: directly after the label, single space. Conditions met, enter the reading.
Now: **380** bar
